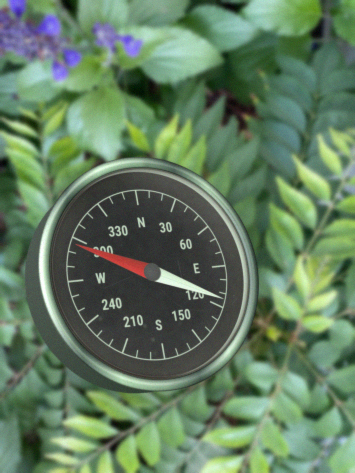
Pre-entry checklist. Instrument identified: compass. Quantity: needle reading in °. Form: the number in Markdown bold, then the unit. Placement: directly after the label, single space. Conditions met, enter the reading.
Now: **295** °
